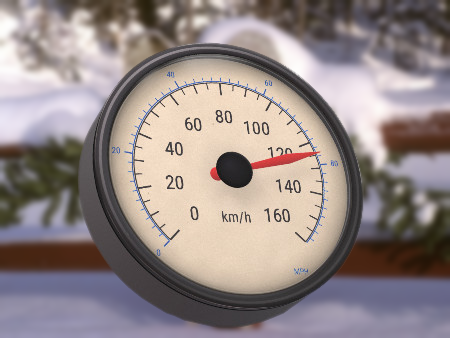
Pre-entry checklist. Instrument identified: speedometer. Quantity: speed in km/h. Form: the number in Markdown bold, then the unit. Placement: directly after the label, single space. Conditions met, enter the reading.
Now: **125** km/h
